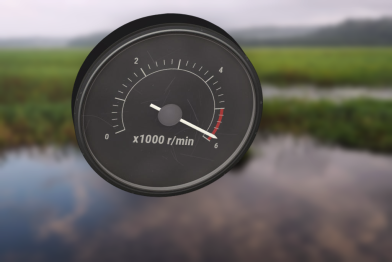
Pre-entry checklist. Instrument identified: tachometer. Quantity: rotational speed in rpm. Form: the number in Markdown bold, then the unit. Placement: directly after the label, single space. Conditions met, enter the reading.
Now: **5800** rpm
